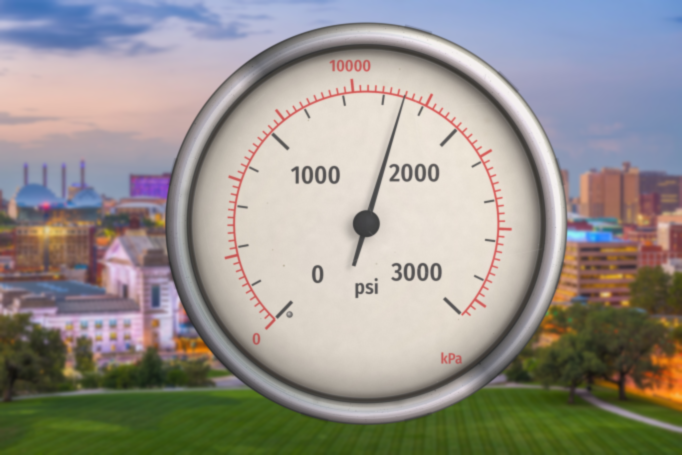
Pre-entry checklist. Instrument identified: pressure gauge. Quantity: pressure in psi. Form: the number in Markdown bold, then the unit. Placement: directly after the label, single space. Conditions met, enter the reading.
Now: **1700** psi
